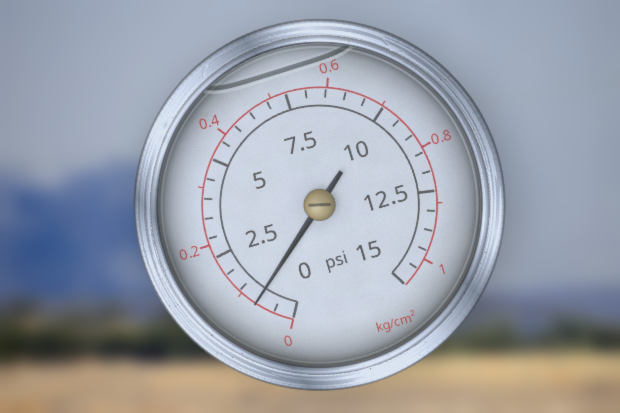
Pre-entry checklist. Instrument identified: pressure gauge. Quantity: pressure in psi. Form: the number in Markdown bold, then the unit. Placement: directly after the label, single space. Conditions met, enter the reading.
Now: **1** psi
